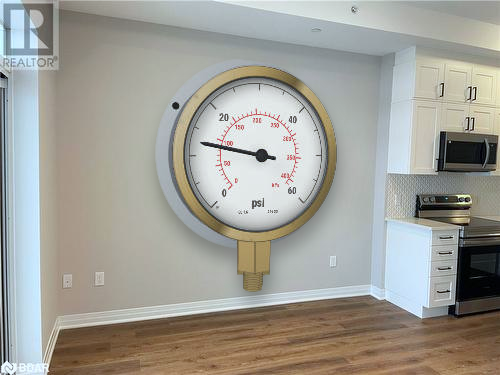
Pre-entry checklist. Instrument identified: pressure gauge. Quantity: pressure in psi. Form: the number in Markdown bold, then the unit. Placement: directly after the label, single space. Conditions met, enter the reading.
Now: **12.5** psi
